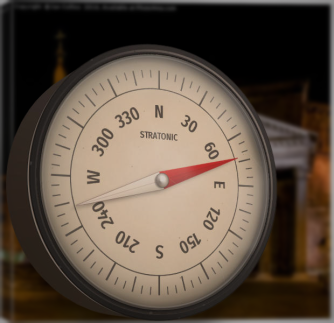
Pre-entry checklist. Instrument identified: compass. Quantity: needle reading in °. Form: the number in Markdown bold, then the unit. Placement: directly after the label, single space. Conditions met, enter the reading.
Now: **72.5** °
